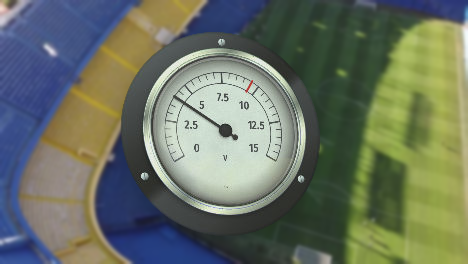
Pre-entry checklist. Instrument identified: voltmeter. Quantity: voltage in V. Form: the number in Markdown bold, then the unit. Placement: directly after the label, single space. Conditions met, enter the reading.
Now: **4** V
